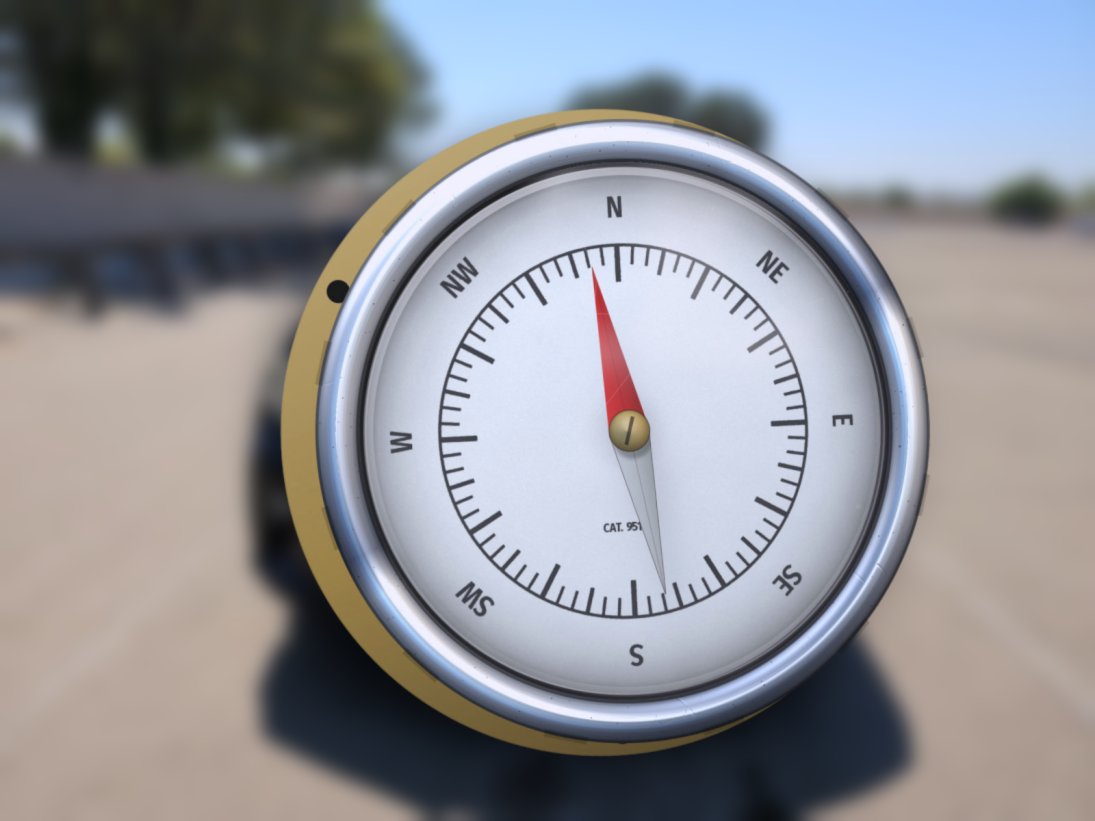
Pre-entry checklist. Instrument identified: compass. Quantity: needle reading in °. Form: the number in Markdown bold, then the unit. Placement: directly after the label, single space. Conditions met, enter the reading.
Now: **350** °
